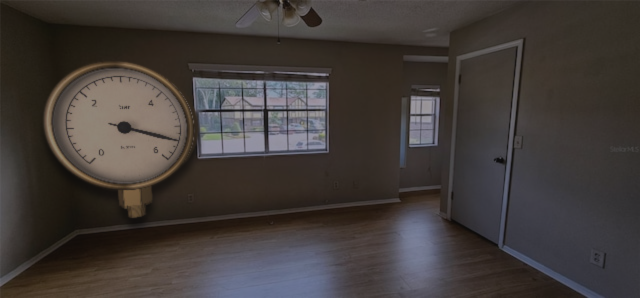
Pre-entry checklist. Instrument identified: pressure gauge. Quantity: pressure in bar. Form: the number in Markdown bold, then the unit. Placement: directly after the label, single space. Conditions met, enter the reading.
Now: **5.4** bar
